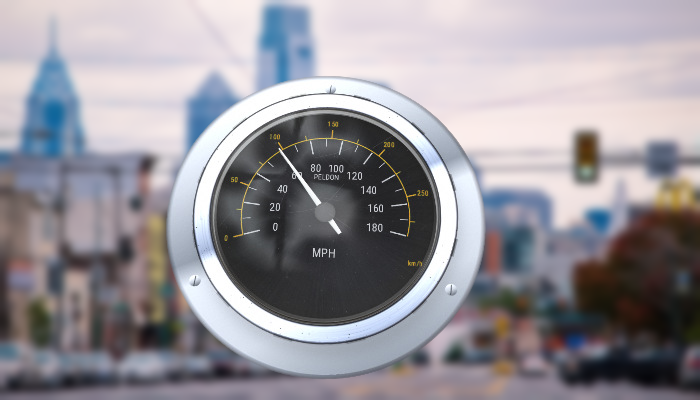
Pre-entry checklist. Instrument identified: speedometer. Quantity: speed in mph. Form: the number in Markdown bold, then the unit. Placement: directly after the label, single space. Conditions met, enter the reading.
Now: **60** mph
